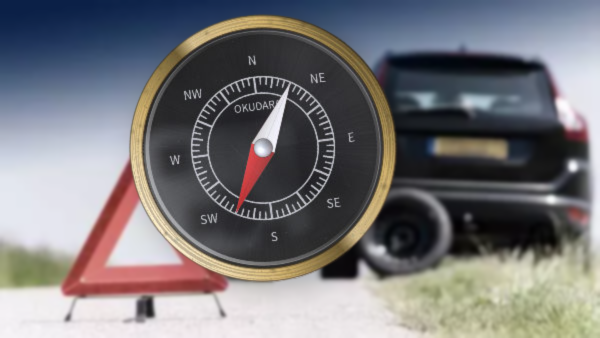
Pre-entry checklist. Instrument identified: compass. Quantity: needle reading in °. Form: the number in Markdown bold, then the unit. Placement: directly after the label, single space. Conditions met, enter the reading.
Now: **210** °
